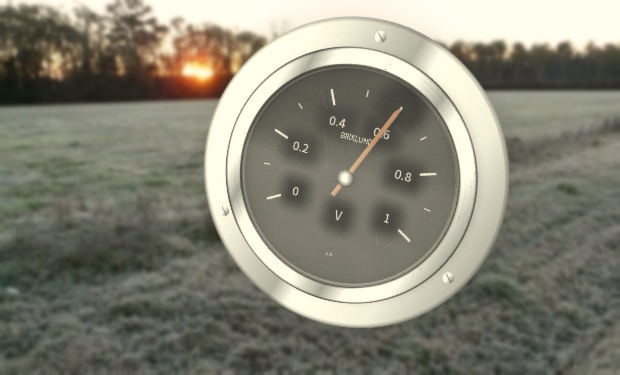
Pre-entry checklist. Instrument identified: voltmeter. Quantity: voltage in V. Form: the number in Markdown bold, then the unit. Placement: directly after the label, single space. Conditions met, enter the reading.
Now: **0.6** V
